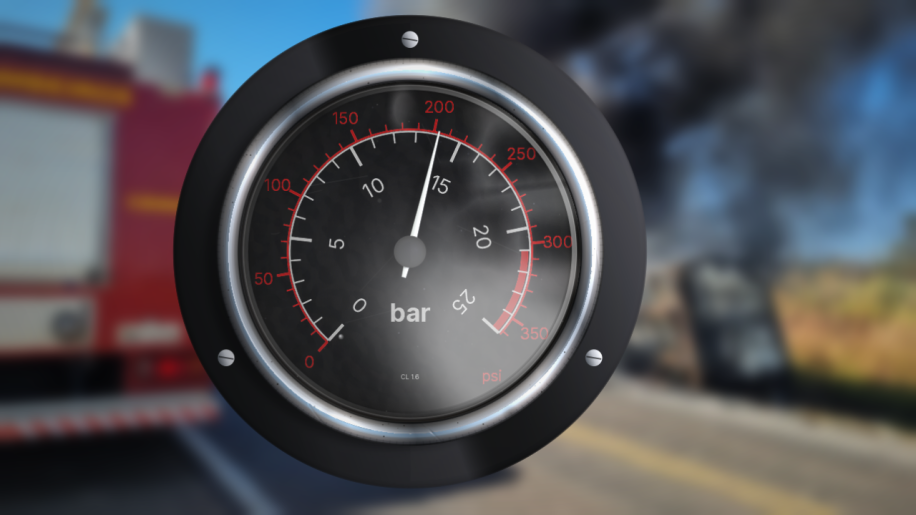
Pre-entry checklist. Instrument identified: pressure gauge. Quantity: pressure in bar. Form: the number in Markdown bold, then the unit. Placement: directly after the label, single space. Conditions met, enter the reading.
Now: **14** bar
